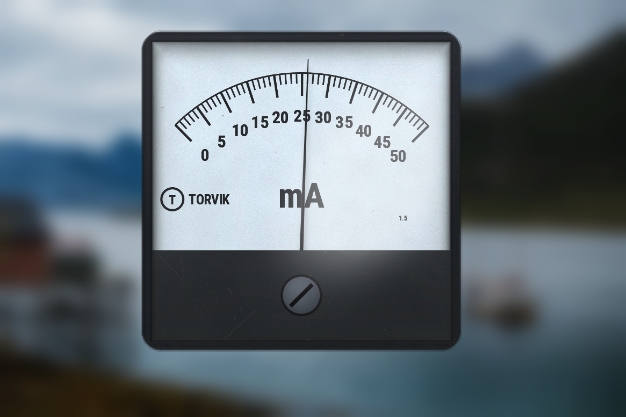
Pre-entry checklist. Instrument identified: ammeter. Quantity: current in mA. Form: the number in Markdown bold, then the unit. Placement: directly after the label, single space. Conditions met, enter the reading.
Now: **26** mA
